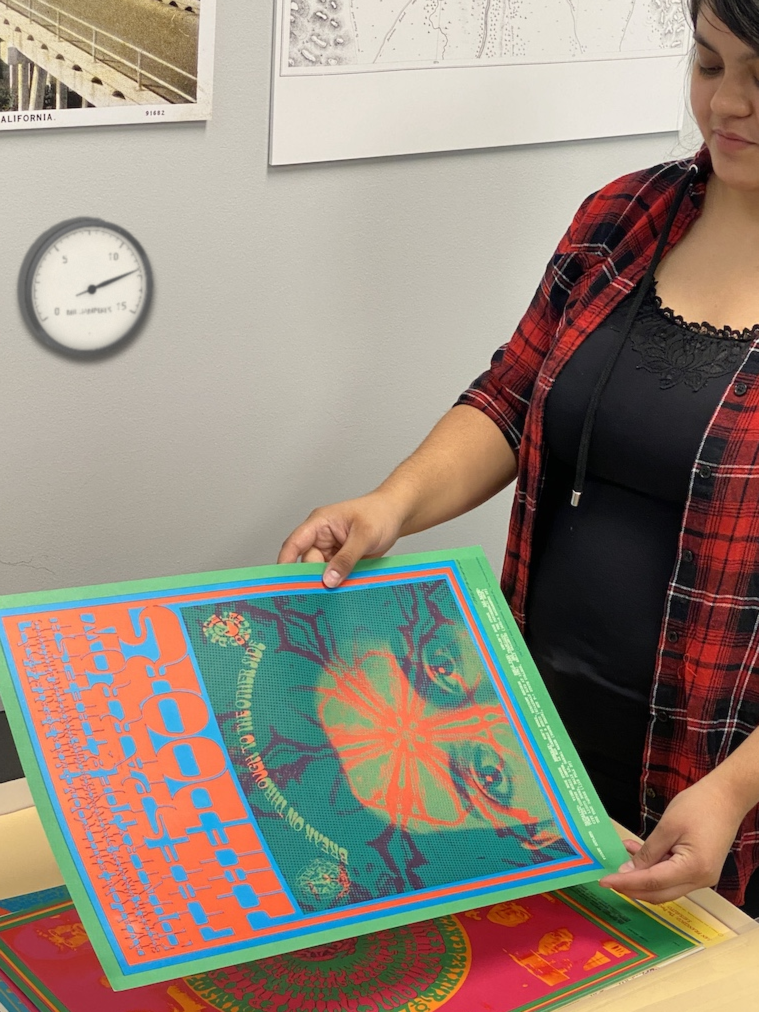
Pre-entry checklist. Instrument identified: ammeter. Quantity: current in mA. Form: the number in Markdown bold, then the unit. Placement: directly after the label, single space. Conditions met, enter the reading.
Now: **12** mA
